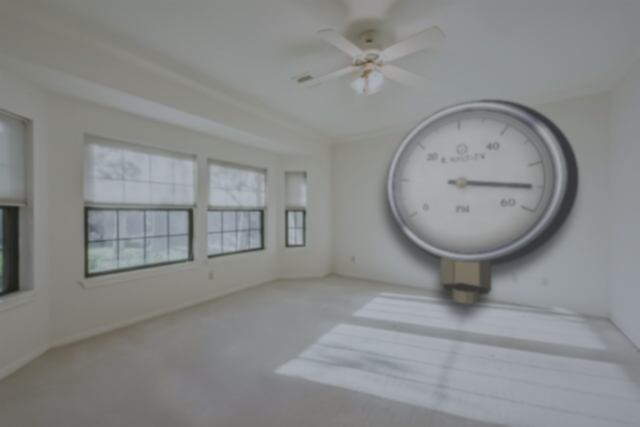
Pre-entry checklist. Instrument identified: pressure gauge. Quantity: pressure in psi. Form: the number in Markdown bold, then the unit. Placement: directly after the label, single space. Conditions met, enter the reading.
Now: **55** psi
